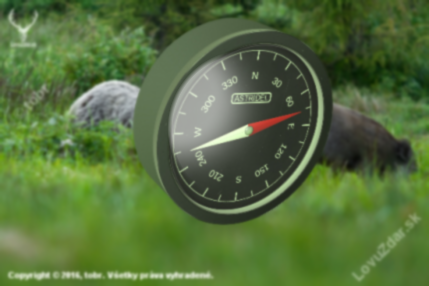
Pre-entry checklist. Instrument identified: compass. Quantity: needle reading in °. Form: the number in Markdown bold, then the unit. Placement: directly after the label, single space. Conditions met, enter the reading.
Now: **75** °
